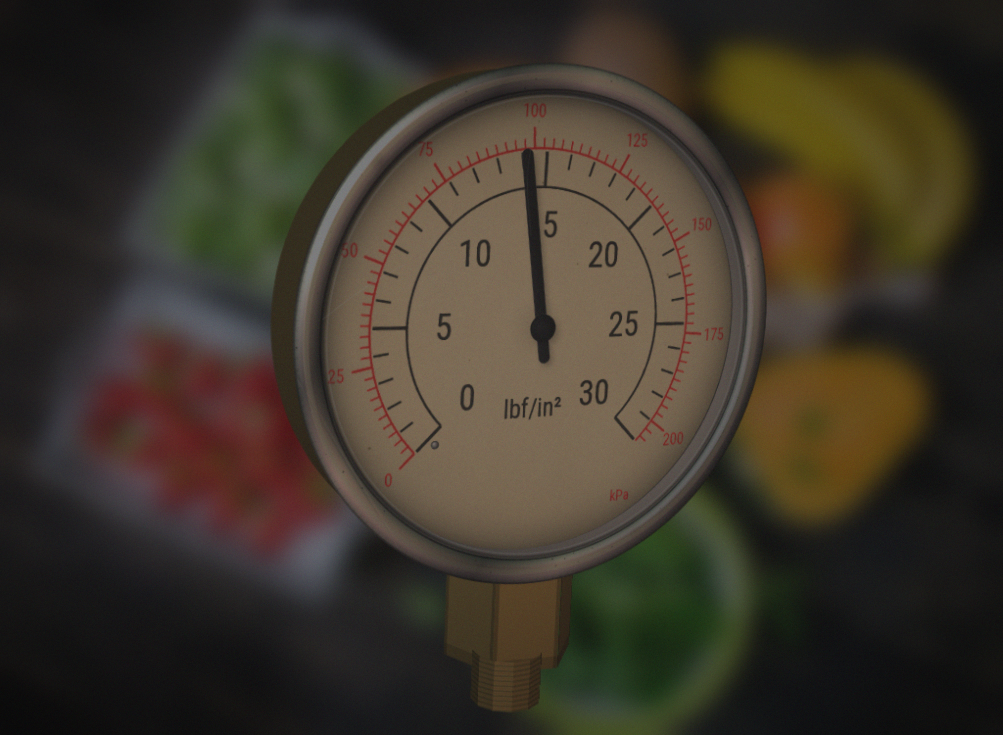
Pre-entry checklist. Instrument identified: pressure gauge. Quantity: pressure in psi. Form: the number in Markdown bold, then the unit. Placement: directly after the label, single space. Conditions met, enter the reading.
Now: **14** psi
